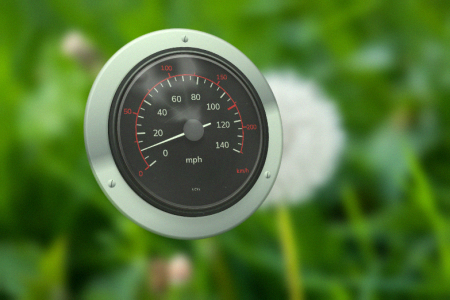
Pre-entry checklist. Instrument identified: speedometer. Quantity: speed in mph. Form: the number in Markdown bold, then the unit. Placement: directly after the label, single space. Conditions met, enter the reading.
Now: **10** mph
